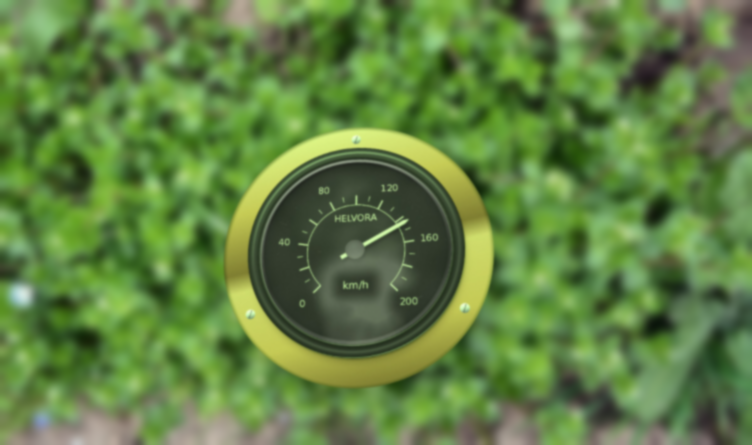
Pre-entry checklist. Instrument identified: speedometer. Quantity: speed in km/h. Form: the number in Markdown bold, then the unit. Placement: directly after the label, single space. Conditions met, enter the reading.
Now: **145** km/h
